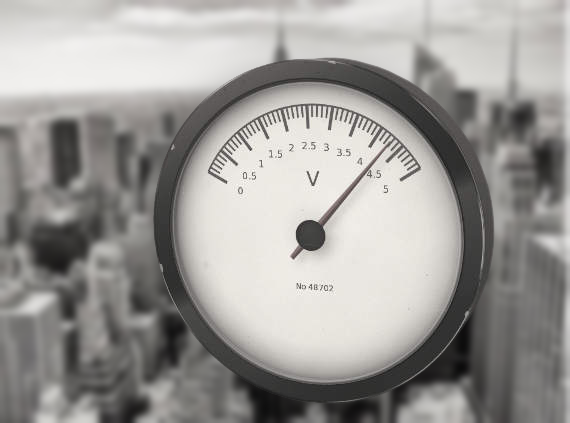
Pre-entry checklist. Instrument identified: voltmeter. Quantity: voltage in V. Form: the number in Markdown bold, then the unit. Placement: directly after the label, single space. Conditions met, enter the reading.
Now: **4.3** V
